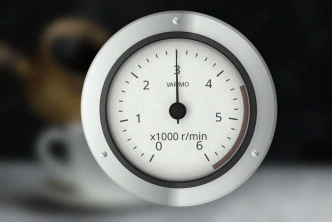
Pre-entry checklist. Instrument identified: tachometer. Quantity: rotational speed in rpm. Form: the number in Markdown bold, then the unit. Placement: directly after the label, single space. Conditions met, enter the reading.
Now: **3000** rpm
